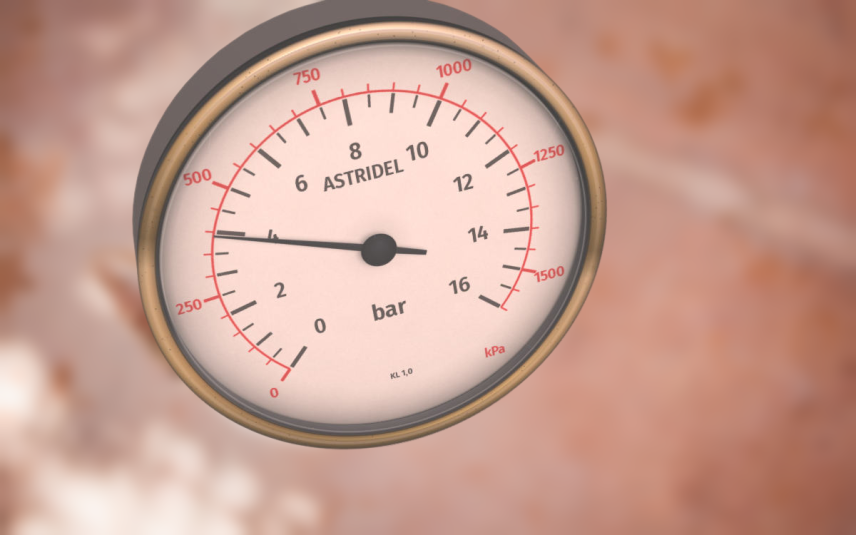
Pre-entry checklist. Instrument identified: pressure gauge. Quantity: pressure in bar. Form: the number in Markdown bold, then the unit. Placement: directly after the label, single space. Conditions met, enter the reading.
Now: **4** bar
